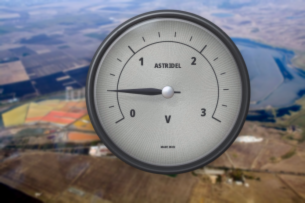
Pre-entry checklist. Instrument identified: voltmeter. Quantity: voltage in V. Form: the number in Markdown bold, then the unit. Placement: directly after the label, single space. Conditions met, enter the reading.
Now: **0.4** V
